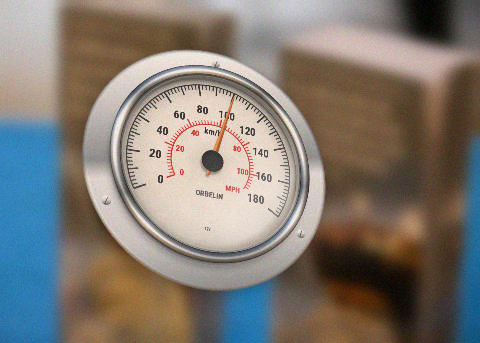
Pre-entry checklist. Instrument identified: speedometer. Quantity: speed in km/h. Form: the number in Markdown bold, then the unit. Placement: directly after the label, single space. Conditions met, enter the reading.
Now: **100** km/h
